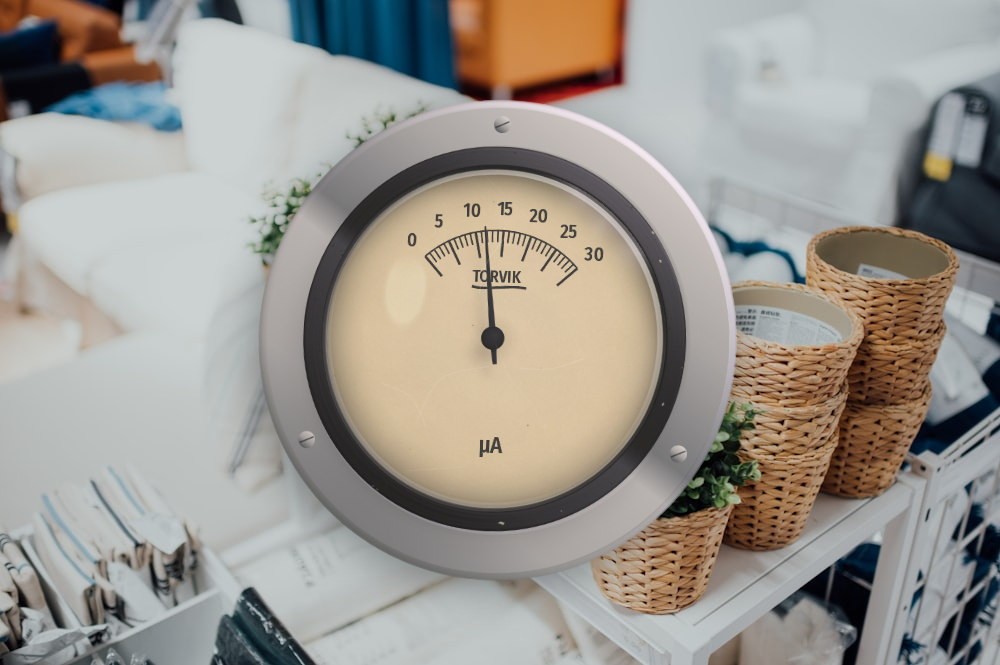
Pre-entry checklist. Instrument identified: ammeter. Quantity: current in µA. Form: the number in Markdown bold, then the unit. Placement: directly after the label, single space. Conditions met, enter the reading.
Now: **12** µA
